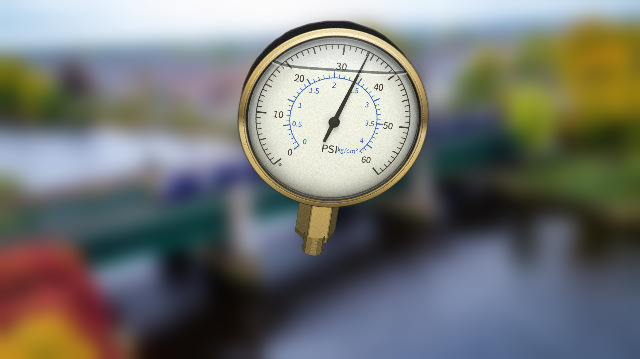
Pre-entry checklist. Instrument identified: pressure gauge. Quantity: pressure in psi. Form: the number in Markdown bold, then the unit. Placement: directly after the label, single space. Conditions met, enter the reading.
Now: **34** psi
